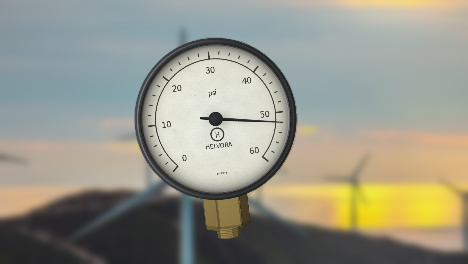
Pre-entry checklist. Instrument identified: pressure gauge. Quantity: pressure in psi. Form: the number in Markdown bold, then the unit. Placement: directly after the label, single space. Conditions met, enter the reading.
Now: **52** psi
